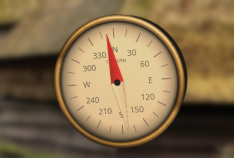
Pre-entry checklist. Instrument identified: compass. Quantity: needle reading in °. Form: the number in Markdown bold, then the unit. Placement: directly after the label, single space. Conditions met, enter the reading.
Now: **352.5** °
